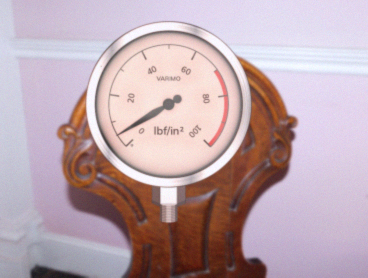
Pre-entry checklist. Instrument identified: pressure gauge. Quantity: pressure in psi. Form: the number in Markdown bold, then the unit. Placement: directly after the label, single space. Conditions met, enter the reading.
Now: **5** psi
